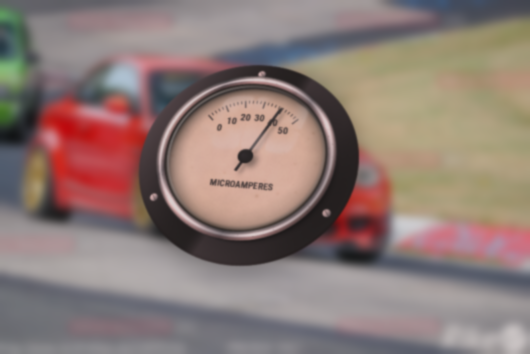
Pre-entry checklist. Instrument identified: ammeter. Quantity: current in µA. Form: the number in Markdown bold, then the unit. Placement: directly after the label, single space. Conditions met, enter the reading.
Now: **40** µA
